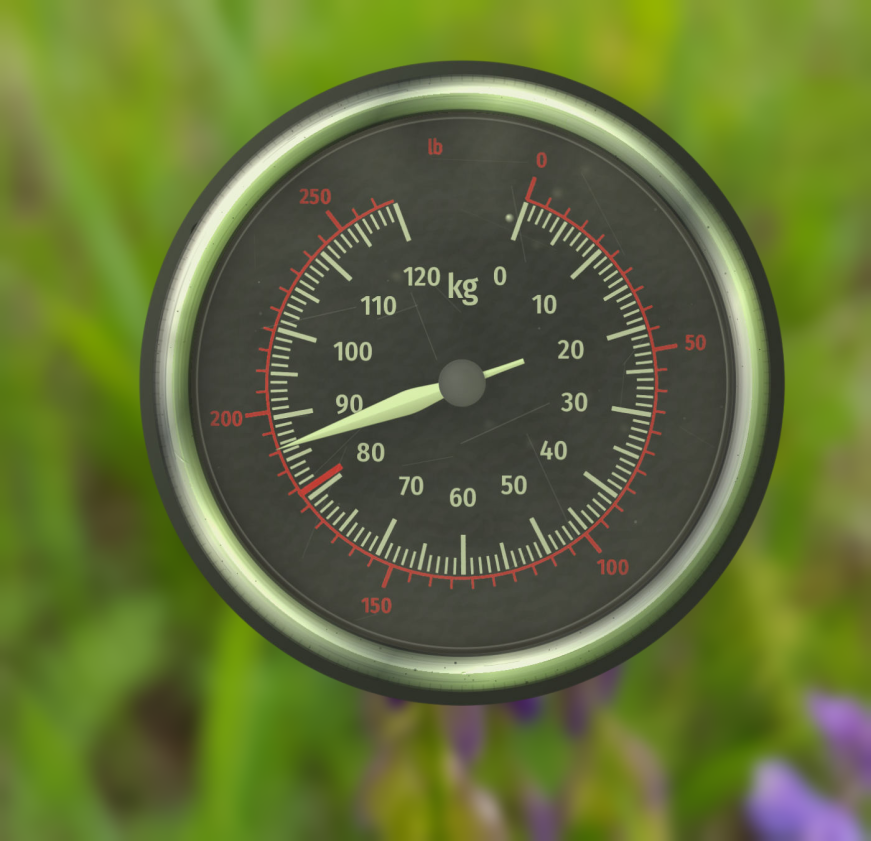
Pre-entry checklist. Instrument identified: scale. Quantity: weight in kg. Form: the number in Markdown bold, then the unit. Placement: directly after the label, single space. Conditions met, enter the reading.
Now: **86.5** kg
